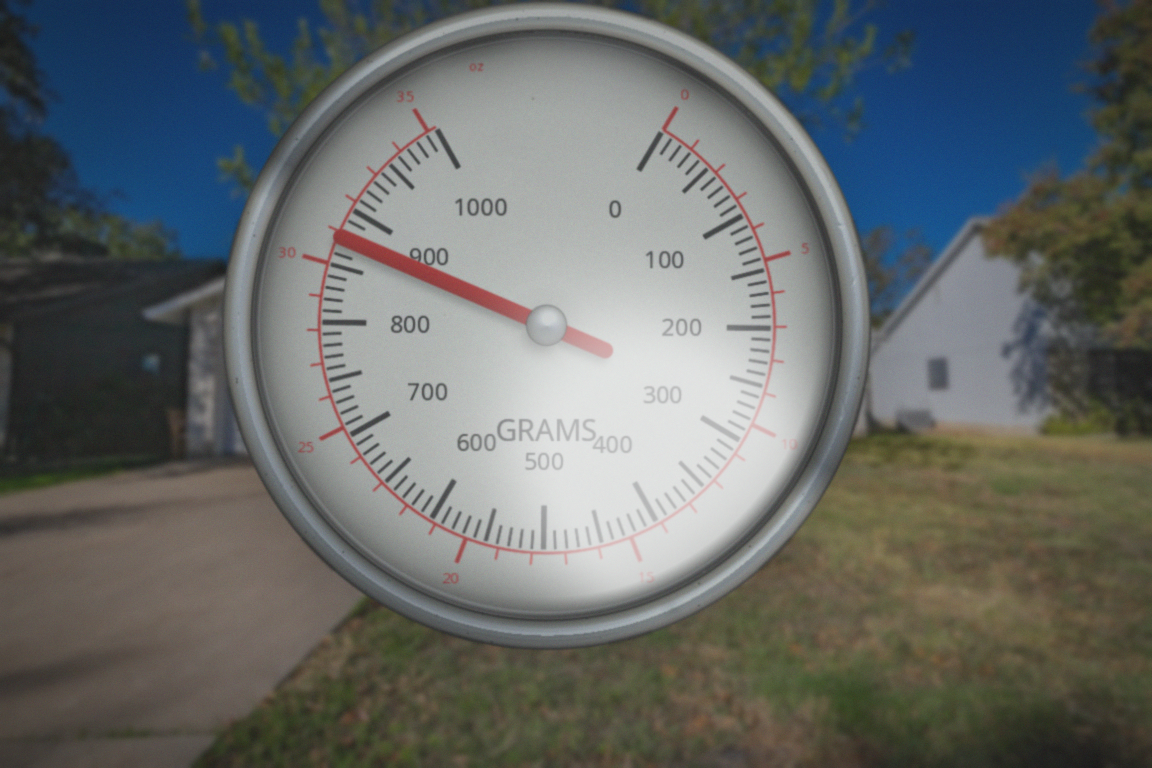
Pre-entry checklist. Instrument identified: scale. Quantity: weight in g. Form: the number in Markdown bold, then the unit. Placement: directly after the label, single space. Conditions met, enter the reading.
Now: **875** g
